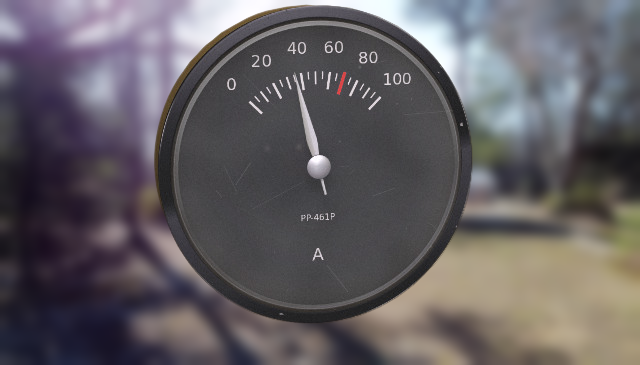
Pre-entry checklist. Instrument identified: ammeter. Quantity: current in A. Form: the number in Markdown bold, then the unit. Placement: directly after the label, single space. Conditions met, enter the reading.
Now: **35** A
